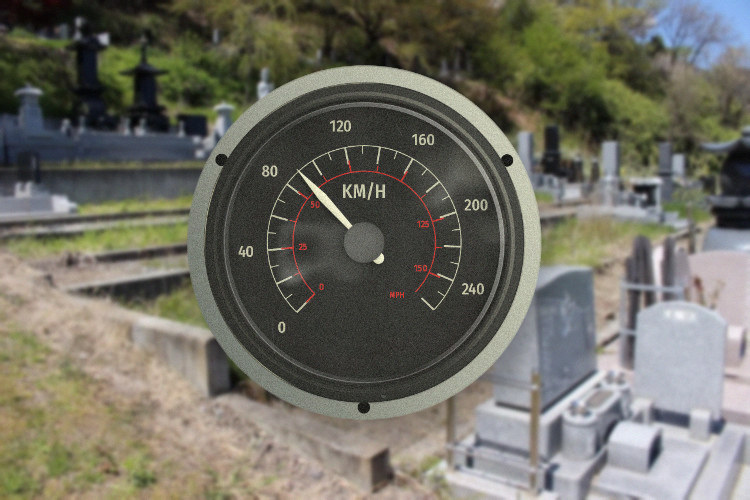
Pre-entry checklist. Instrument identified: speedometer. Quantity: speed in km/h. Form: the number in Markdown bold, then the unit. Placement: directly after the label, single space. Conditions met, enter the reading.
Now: **90** km/h
